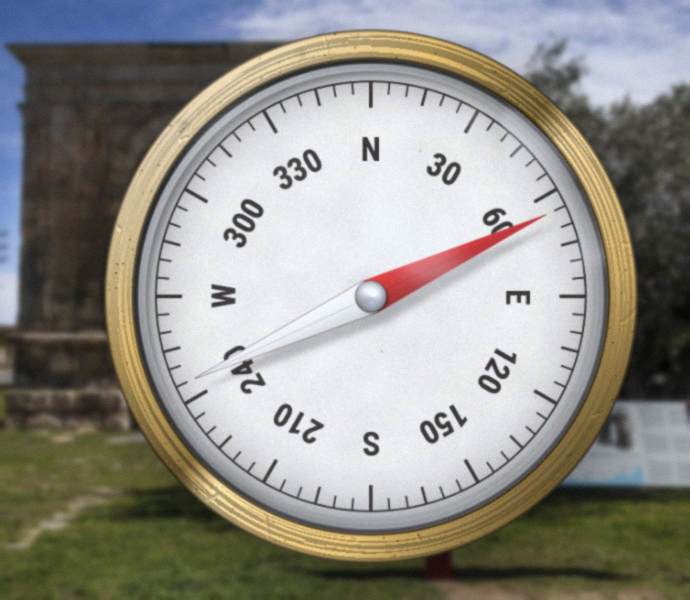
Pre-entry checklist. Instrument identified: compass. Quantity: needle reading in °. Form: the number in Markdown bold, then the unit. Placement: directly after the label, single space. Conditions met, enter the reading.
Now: **65** °
